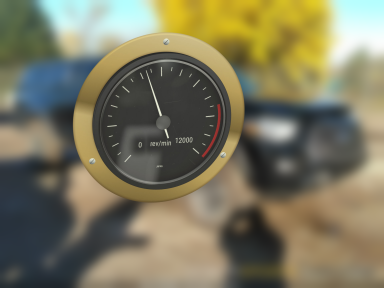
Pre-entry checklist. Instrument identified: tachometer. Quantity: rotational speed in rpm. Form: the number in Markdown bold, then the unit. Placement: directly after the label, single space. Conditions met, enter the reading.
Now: **5250** rpm
